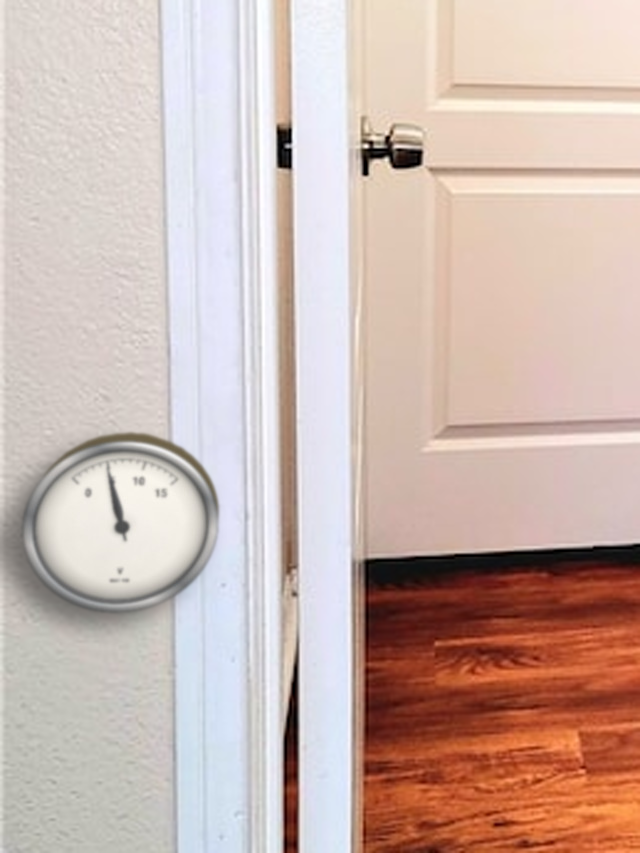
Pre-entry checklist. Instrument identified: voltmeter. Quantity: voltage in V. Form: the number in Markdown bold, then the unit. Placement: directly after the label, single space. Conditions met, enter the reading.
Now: **5** V
